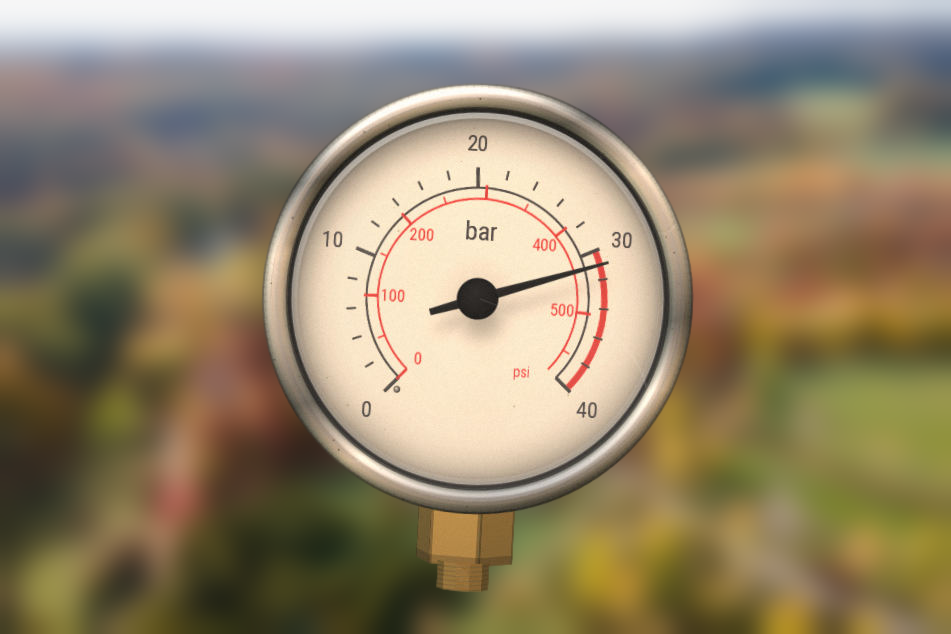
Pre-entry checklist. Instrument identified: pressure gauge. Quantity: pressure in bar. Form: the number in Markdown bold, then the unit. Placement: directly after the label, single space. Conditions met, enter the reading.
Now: **31** bar
